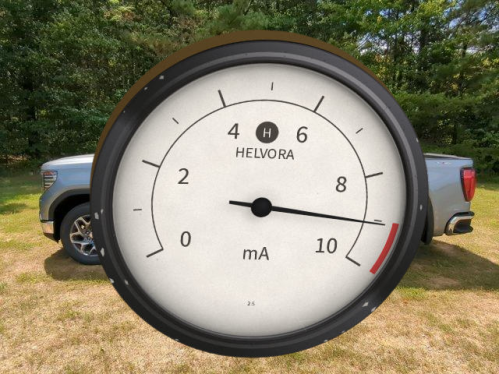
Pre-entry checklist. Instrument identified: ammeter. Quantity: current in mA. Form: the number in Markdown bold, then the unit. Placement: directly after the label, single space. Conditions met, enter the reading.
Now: **9** mA
